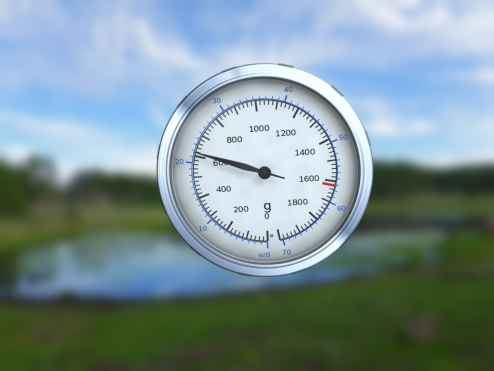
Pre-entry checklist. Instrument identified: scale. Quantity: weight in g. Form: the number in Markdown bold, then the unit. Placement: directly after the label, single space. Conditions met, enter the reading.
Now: **620** g
